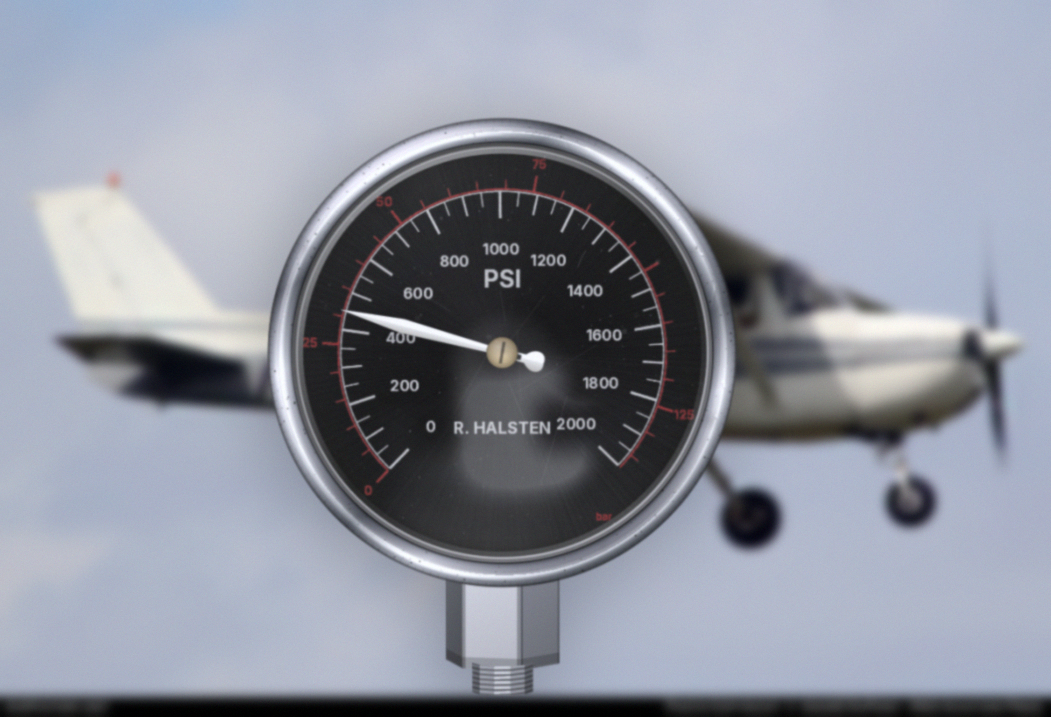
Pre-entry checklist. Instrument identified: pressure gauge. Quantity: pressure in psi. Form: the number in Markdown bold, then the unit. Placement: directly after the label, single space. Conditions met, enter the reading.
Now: **450** psi
